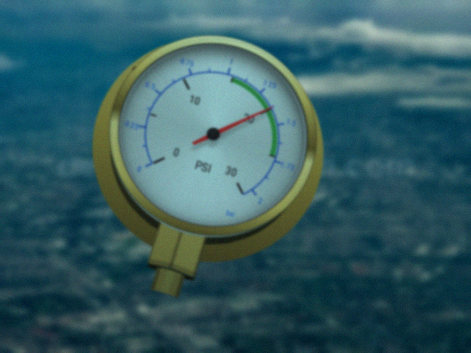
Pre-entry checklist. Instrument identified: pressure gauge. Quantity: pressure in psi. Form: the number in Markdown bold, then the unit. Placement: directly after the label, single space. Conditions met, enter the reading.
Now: **20** psi
